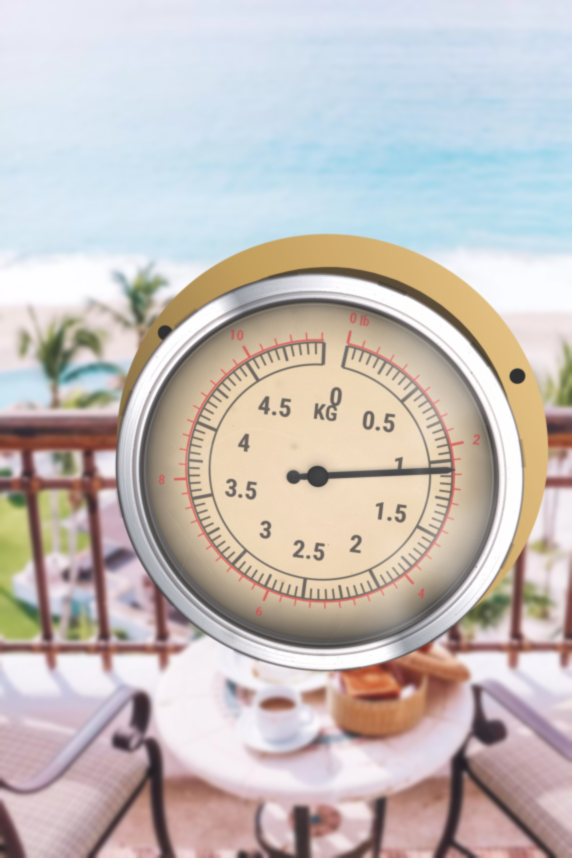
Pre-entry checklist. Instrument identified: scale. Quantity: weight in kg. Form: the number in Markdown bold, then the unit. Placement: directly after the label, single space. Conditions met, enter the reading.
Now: **1.05** kg
